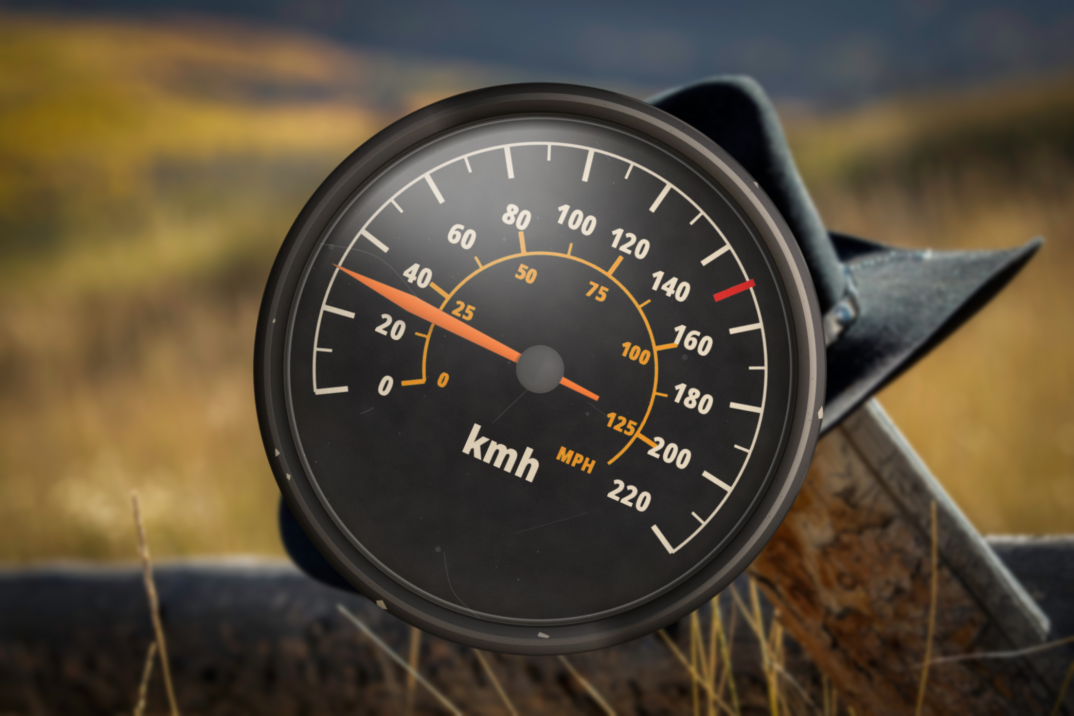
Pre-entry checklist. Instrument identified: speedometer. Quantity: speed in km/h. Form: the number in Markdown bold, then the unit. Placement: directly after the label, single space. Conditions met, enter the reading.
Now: **30** km/h
